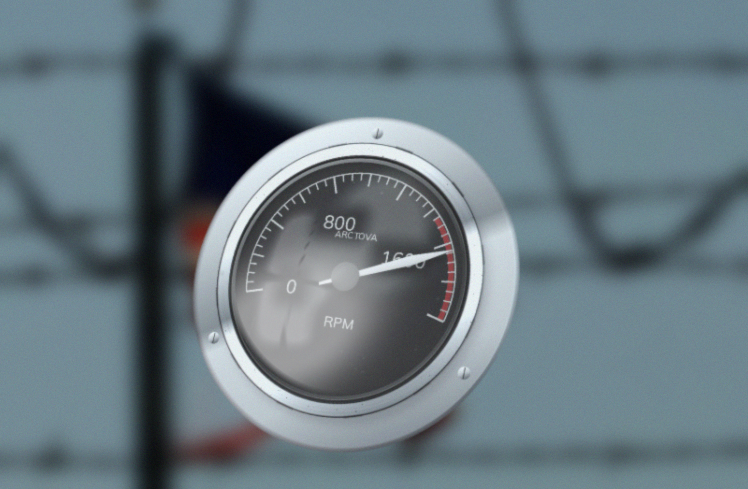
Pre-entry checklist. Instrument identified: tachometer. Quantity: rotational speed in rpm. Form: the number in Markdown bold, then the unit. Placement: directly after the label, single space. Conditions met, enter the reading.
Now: **1650** rpm
